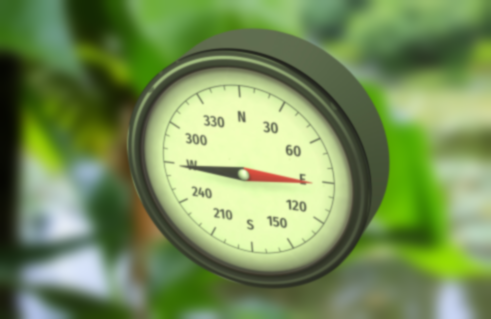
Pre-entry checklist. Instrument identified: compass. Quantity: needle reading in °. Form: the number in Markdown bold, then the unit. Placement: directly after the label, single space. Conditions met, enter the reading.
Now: **90** °
